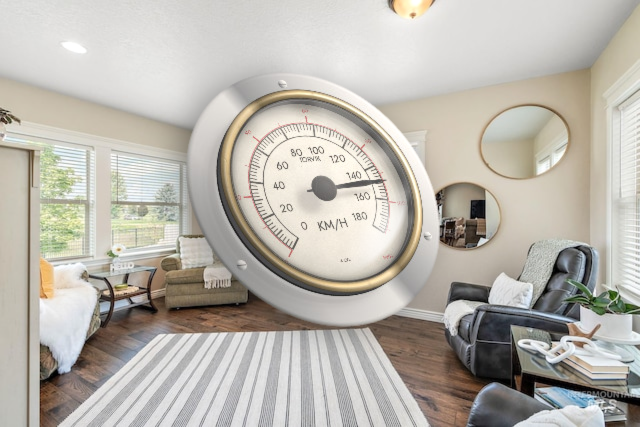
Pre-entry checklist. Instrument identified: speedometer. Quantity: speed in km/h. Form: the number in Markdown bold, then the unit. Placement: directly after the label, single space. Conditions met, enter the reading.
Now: **150** km/h
